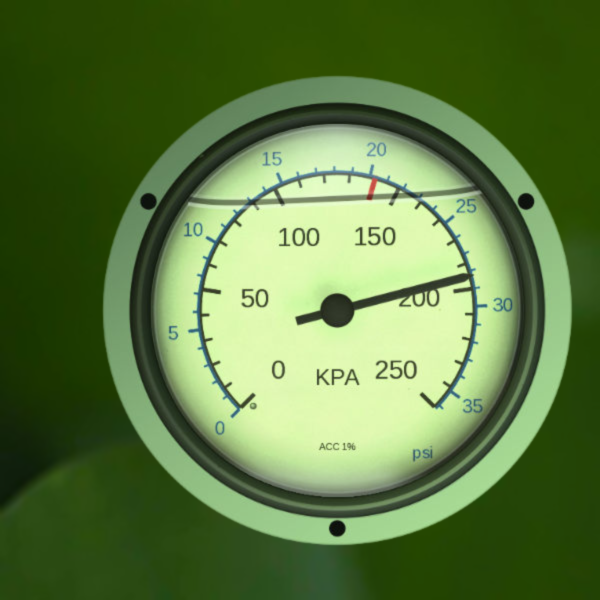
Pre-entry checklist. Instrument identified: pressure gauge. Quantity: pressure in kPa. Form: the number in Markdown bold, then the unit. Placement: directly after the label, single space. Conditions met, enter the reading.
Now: **195** kPa
